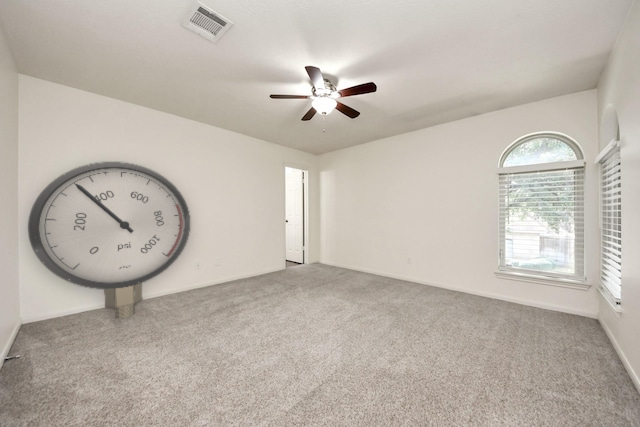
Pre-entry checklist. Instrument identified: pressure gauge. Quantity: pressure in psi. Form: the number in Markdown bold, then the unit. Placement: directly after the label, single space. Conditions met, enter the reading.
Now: **350** psi
